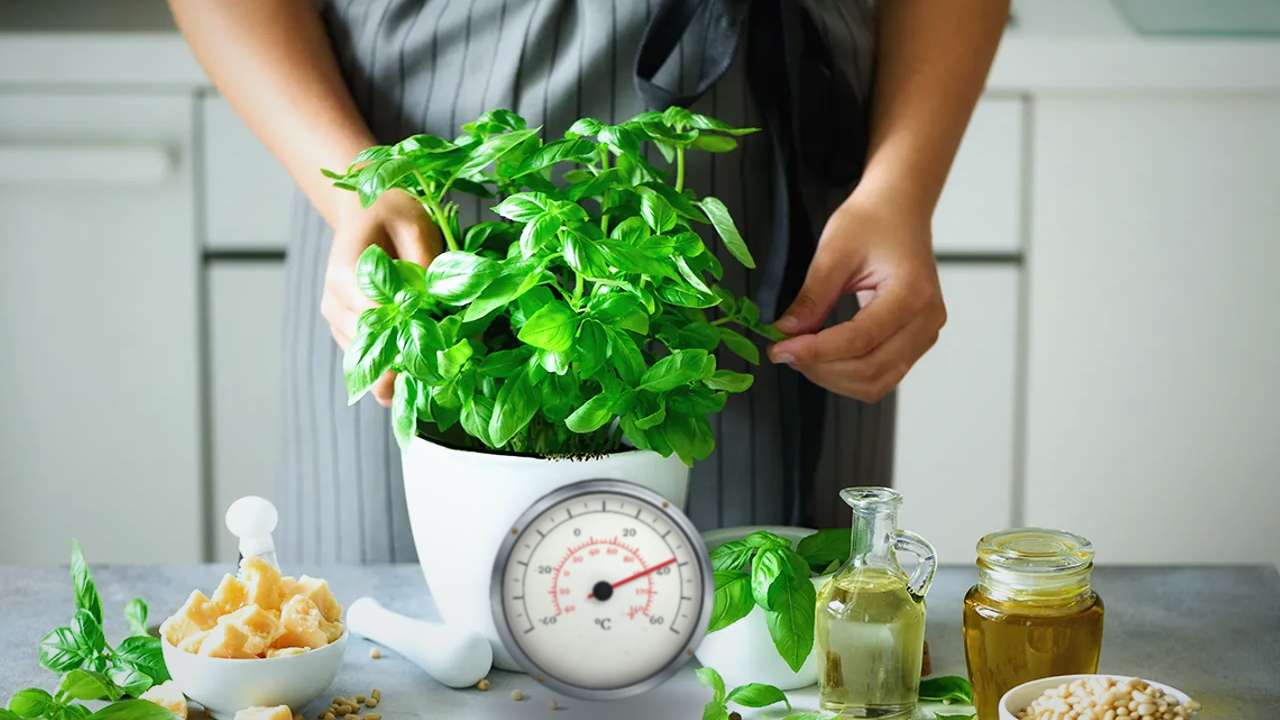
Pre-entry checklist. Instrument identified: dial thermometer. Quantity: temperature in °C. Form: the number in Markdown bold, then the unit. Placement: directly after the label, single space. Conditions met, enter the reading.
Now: **37.5** °C
